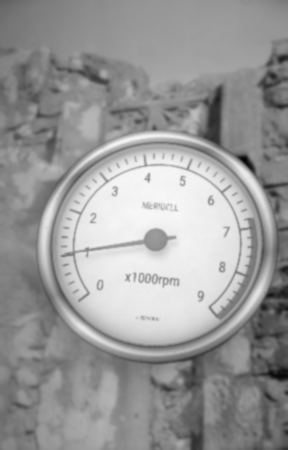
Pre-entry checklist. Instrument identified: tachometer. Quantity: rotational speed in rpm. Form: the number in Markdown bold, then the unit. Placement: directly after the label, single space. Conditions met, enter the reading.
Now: **1000** rpm
